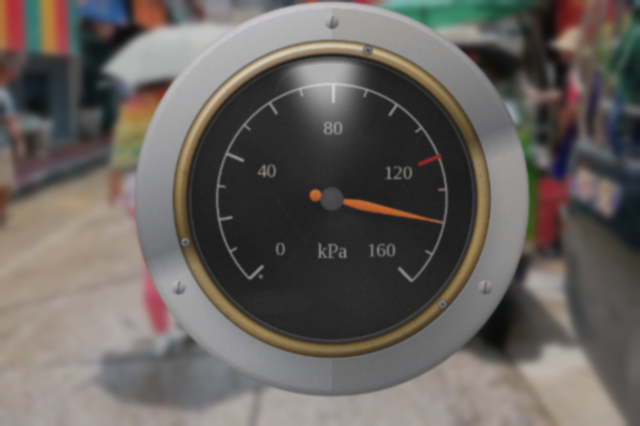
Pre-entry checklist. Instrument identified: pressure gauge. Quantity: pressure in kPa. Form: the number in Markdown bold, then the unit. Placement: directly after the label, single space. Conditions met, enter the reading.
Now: **140** kPa
